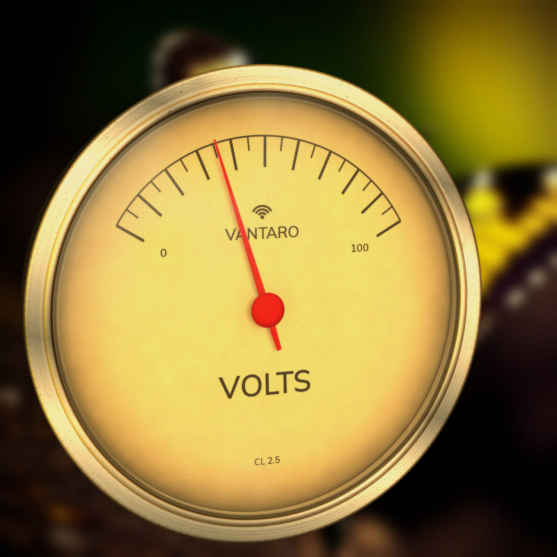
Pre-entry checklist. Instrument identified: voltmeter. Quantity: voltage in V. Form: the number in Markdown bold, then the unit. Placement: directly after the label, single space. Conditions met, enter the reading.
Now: **35** V
